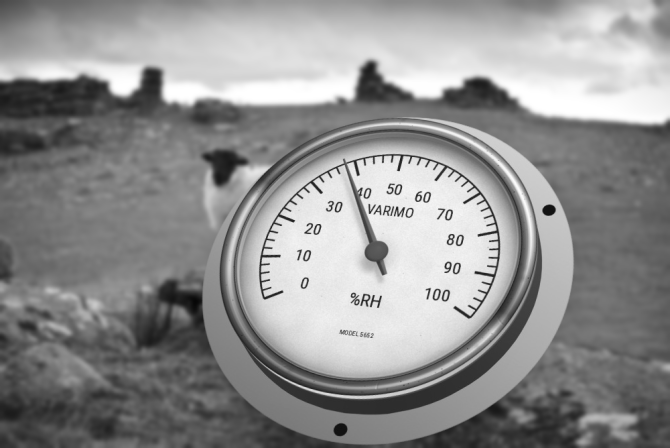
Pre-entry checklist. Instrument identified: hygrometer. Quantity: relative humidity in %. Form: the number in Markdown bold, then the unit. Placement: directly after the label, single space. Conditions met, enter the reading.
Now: **38** %
